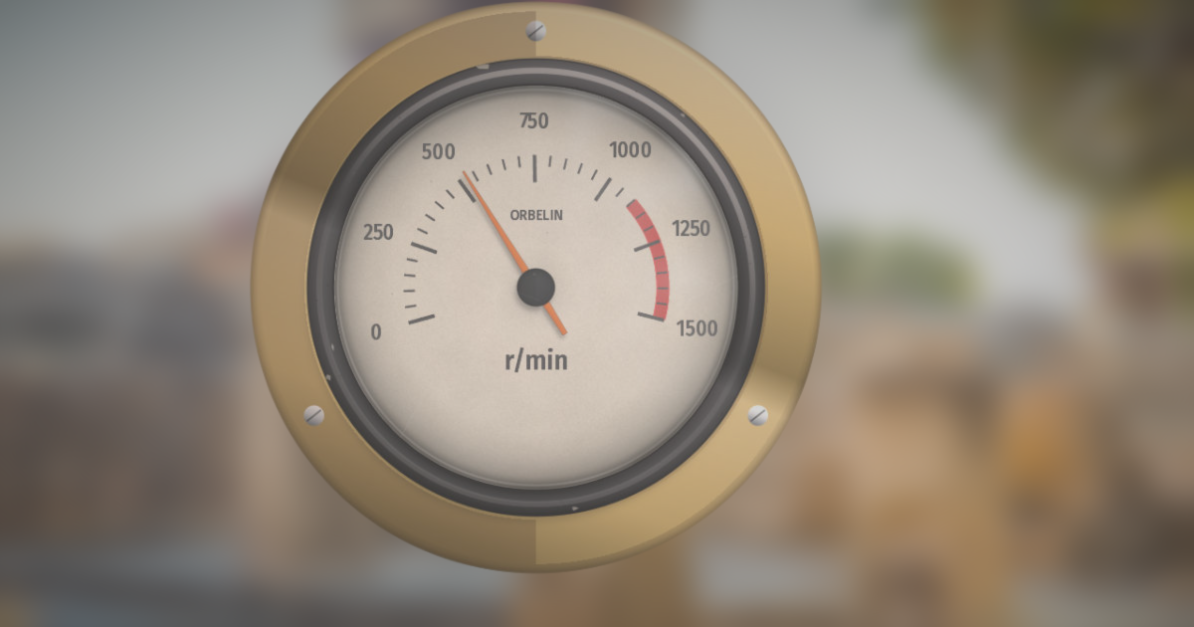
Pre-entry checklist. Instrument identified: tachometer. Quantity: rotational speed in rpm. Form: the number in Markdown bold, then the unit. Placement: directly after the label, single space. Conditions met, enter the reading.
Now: **525** rpm
